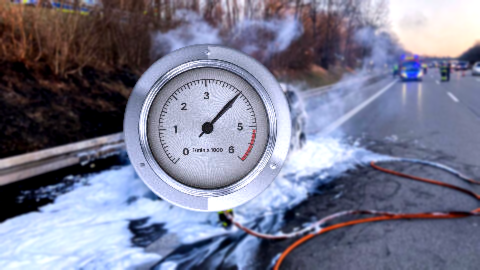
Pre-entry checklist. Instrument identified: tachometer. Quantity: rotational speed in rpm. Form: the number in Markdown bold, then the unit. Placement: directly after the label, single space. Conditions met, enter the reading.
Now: **4000** rpm
